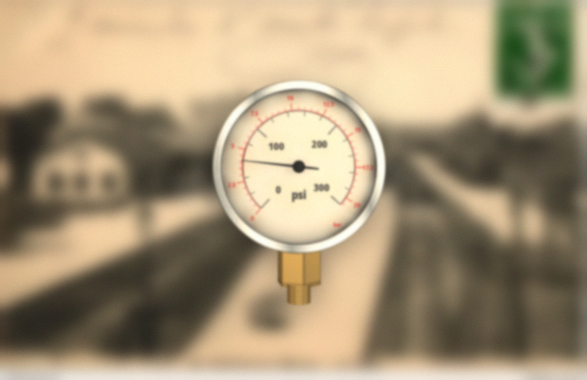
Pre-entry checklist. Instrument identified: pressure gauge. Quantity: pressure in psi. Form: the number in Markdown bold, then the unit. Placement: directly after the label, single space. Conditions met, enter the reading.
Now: **60** psi
